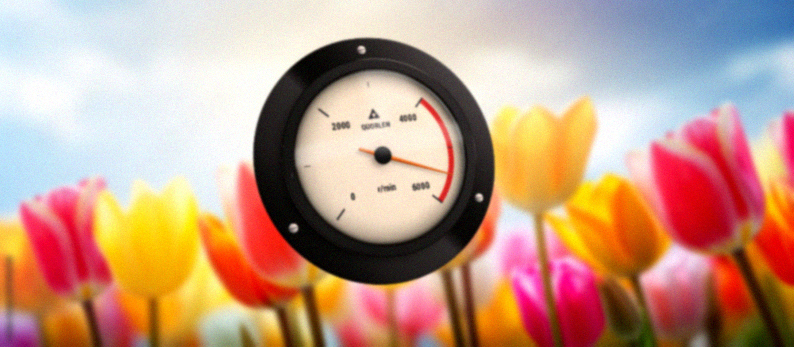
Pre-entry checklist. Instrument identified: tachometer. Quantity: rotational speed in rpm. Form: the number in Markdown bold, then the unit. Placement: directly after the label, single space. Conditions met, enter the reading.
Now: **5500** rpm
